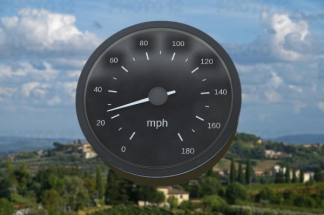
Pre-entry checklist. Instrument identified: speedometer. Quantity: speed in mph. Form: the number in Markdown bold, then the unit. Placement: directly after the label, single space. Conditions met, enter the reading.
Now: **25** mph
